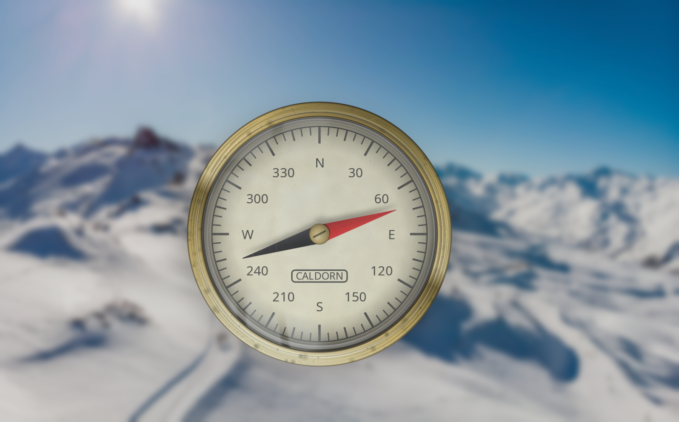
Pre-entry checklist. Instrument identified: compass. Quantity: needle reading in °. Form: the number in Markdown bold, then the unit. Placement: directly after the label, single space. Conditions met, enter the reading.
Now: **72.5** °
